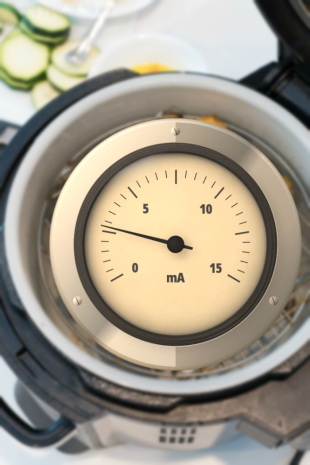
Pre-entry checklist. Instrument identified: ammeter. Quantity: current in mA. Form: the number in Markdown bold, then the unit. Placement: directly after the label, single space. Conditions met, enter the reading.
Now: **2.75** mA
